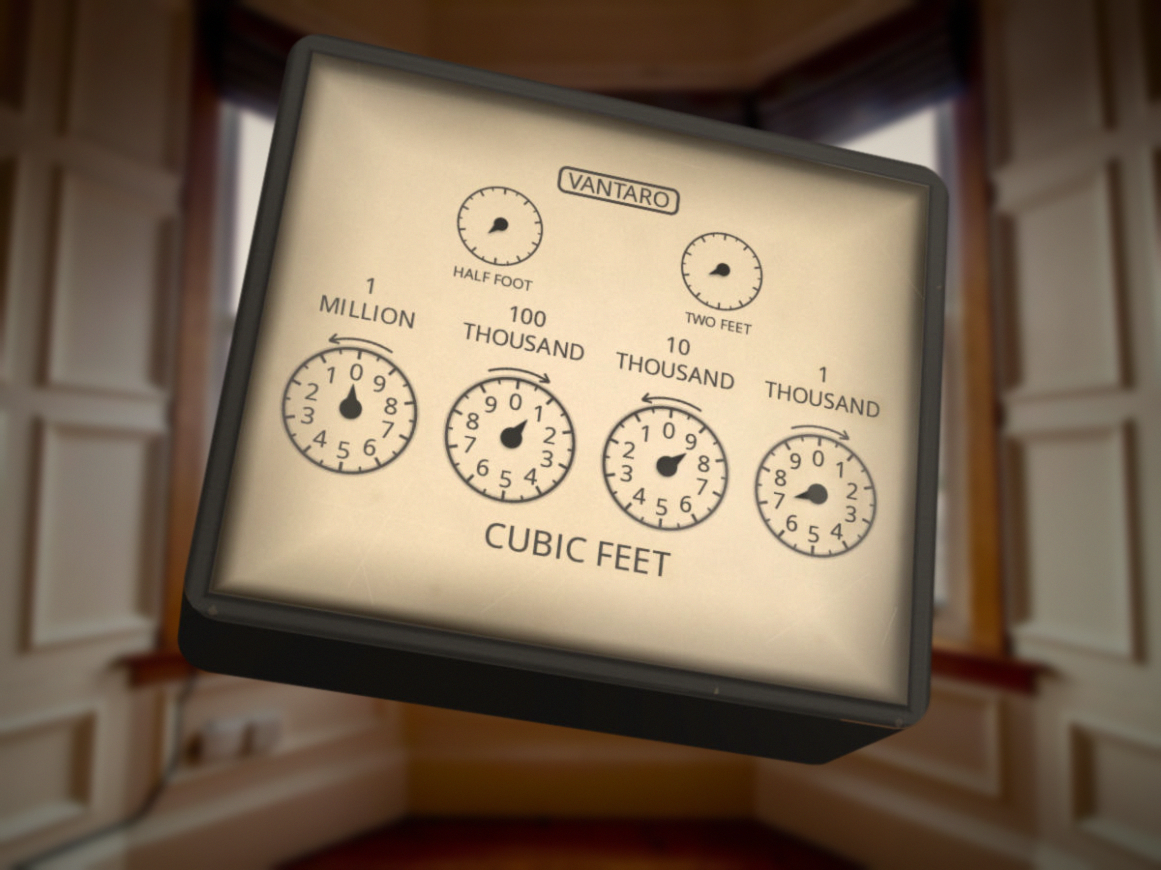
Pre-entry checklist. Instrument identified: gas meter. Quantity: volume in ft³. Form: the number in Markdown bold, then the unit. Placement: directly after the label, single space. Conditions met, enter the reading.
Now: **8700** ft³
